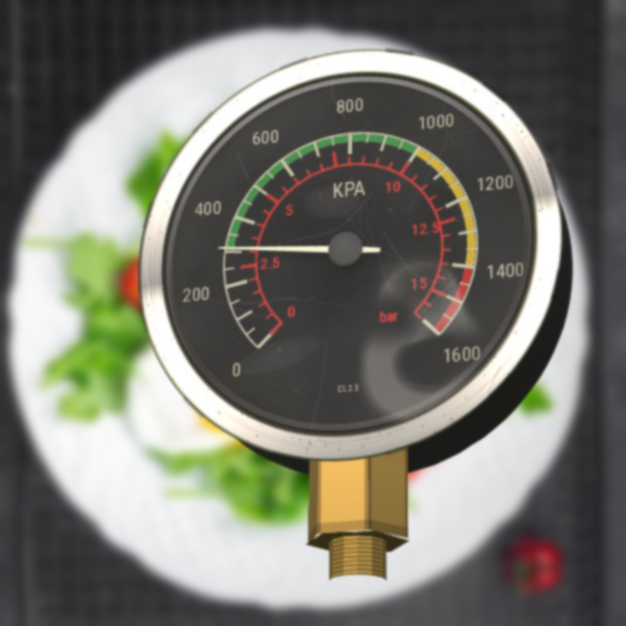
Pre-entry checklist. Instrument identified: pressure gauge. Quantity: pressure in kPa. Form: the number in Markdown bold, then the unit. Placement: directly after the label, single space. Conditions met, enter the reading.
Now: **300** kPa
